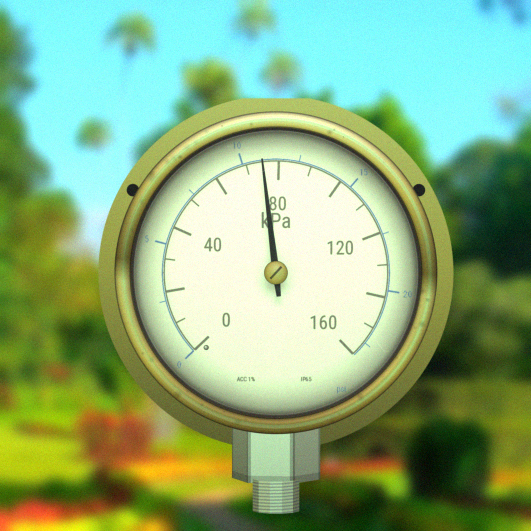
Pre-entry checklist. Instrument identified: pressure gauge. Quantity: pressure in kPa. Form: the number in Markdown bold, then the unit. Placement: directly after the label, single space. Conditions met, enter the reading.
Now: **75** kPa
